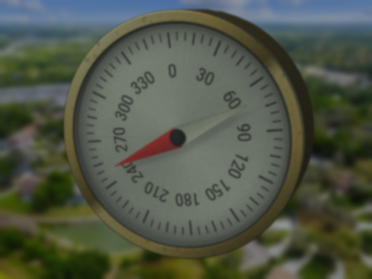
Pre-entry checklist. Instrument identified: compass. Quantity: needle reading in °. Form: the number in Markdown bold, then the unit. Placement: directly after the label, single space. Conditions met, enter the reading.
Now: **250** °
